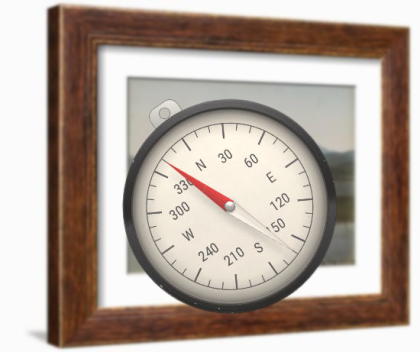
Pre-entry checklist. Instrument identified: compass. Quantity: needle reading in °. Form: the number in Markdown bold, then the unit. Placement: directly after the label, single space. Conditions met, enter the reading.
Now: **340** °
